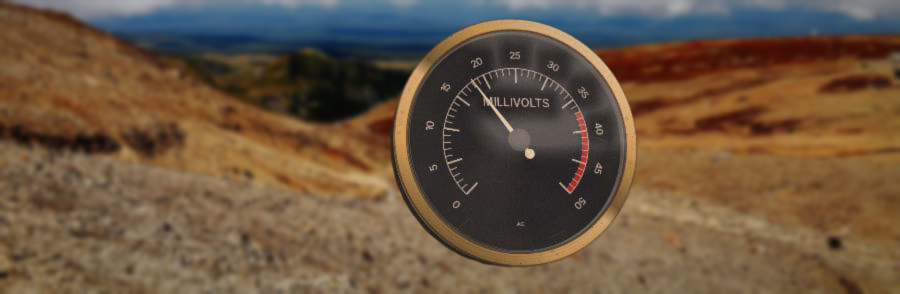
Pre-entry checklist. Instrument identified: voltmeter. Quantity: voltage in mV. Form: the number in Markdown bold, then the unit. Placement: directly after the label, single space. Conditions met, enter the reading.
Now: **18** mV
